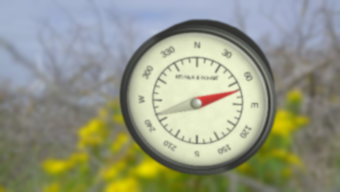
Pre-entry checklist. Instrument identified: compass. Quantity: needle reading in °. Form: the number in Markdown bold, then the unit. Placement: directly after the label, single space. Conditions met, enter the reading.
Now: **70** °
